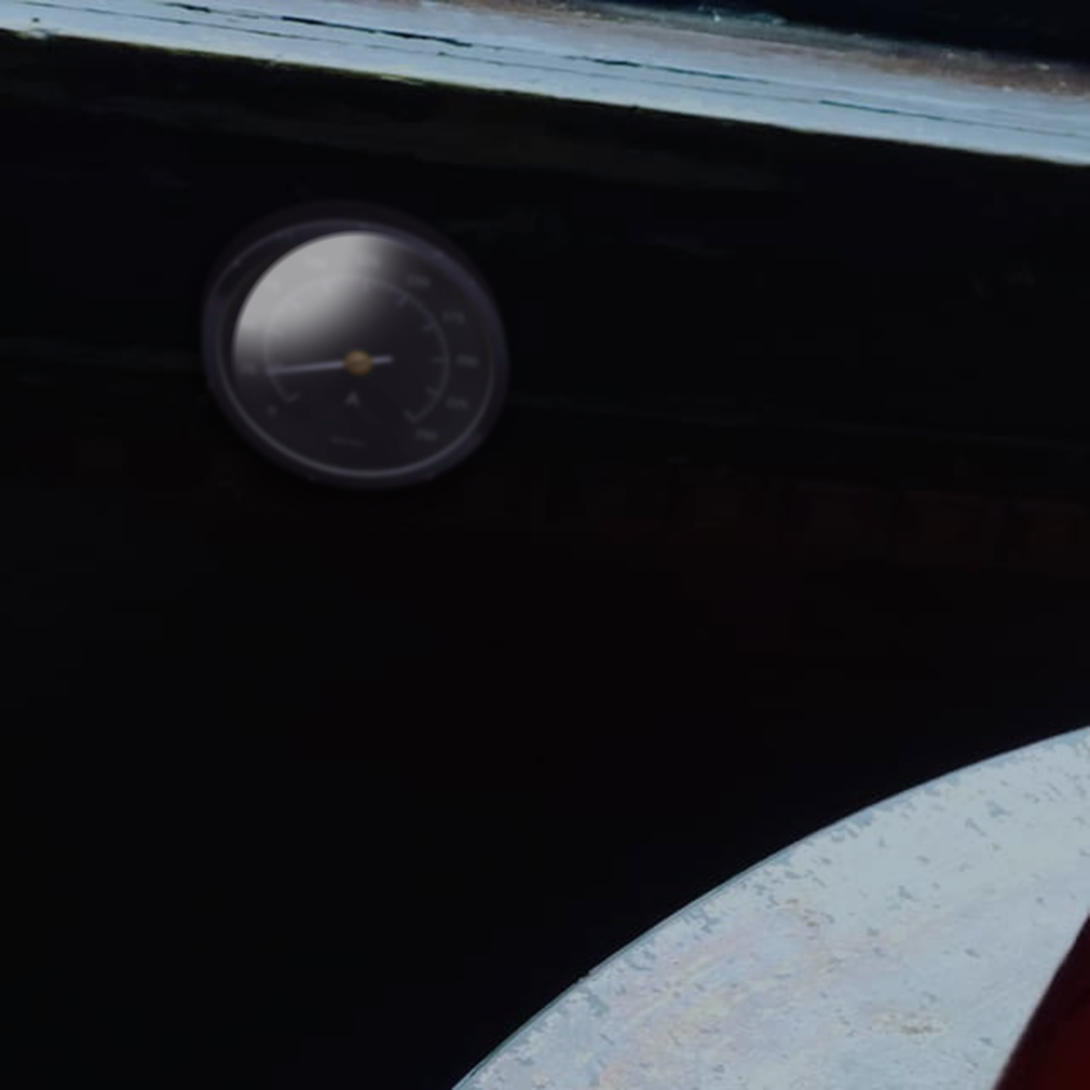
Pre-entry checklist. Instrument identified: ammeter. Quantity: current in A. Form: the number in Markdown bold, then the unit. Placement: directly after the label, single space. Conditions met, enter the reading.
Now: **25** A
